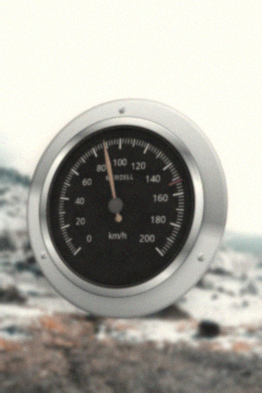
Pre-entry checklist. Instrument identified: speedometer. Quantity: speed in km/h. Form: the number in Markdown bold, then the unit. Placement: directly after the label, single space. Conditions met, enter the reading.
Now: **90** km/h
